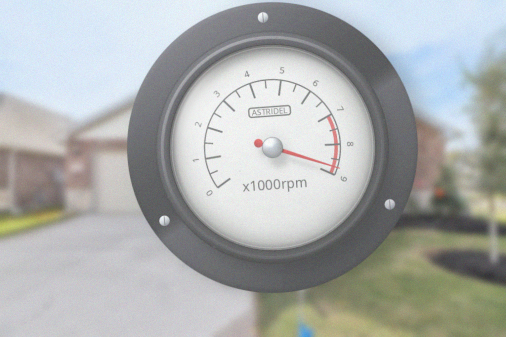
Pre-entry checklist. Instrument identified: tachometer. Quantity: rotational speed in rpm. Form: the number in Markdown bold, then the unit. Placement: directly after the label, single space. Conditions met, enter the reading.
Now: **8750** rpm
